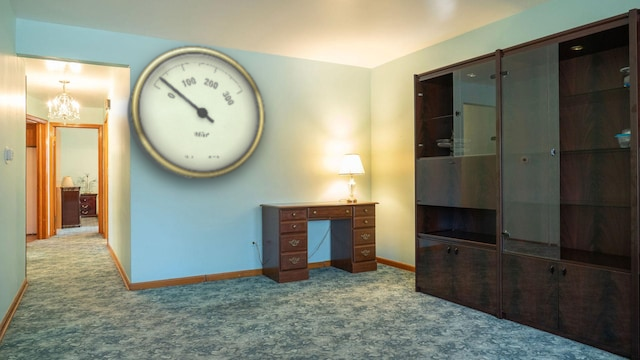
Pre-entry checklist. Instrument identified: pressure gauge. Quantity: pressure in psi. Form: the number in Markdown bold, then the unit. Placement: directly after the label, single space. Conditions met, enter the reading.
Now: **25** psi
